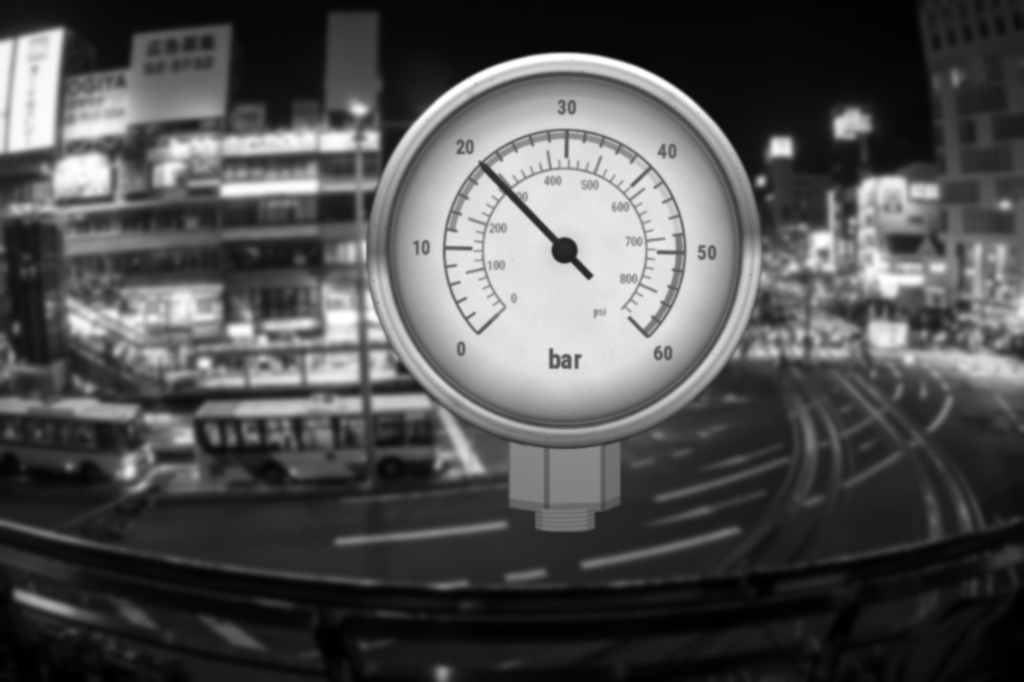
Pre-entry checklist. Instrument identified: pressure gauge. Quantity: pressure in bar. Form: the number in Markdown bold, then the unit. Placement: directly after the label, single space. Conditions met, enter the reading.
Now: **20** bar
